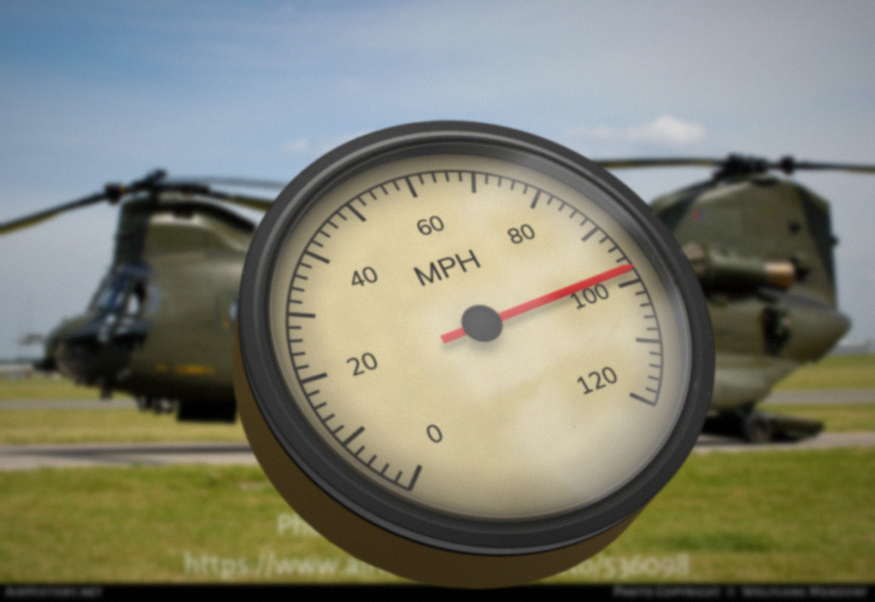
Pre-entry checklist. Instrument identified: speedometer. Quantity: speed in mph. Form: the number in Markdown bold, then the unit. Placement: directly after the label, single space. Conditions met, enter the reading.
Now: **98** mph
